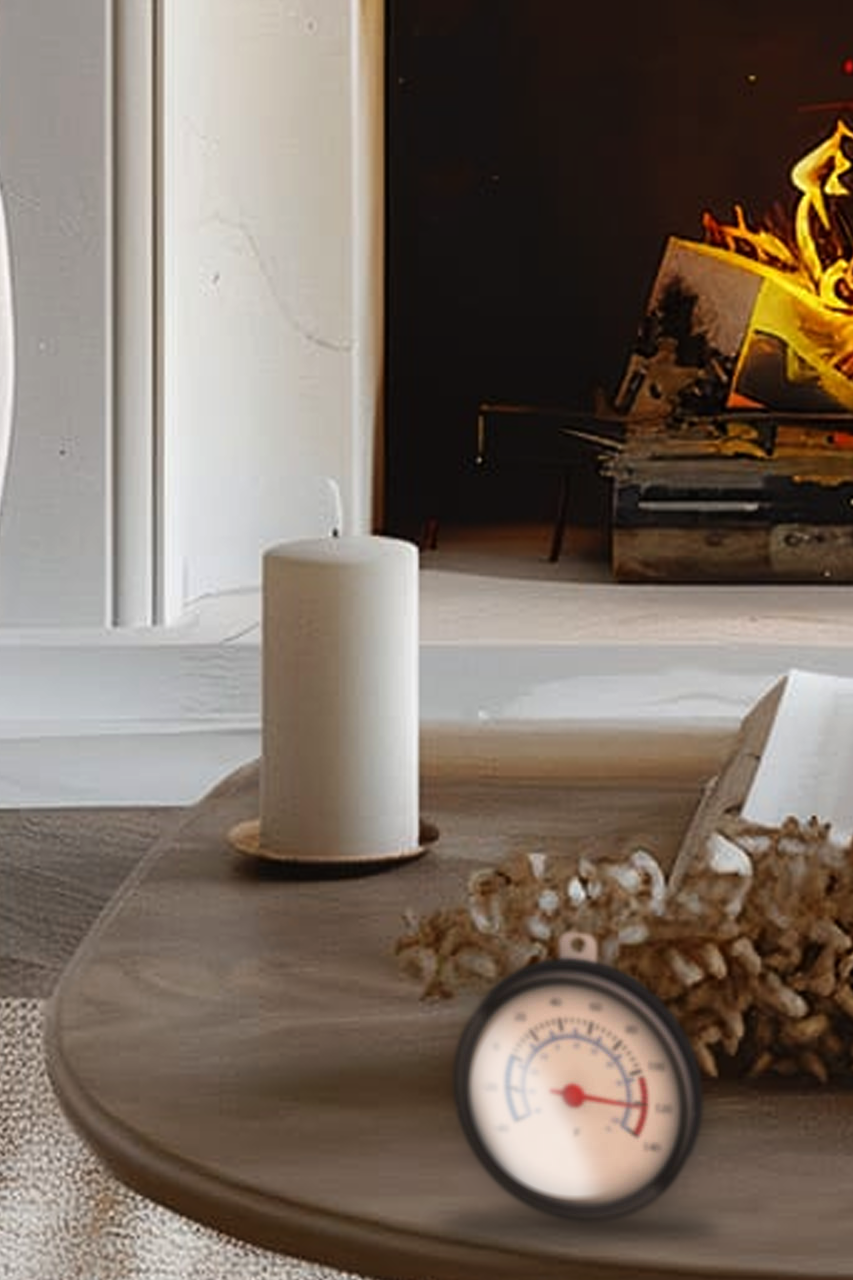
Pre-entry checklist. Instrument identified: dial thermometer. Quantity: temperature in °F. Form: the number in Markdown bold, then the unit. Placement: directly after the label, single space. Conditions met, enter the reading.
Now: **120** °F
